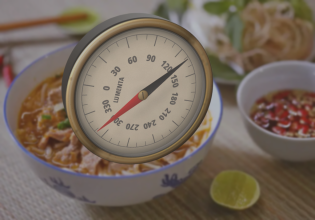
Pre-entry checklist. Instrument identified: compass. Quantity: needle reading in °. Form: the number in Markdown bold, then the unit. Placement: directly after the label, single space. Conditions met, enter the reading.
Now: **310** °
